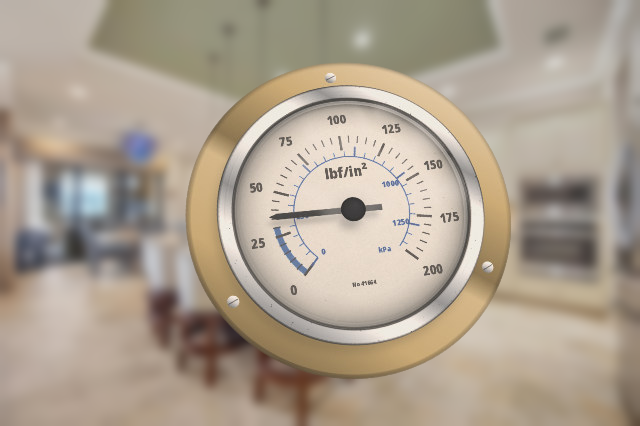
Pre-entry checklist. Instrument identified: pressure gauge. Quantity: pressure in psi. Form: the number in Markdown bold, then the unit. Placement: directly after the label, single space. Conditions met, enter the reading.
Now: **35** psi
